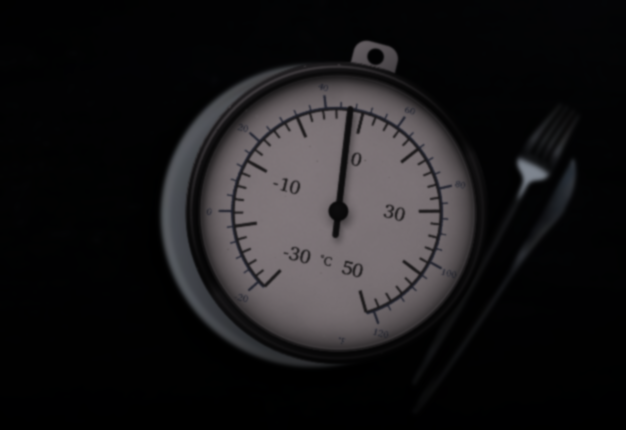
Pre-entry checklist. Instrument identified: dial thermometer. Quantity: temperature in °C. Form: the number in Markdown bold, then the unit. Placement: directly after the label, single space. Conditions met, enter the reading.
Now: **8** °C
